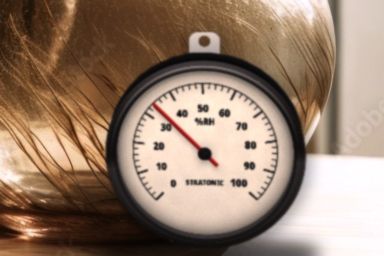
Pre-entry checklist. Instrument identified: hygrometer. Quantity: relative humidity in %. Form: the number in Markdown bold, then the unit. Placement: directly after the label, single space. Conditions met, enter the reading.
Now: **34** %
